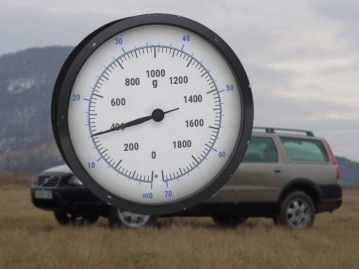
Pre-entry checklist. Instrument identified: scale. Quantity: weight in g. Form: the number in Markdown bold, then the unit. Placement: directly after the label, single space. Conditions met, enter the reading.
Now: **400** g
